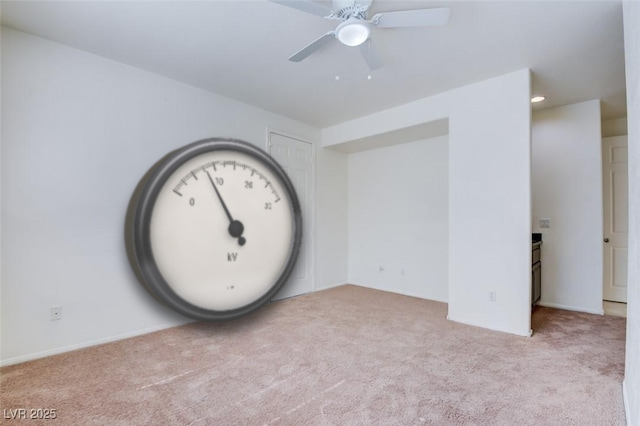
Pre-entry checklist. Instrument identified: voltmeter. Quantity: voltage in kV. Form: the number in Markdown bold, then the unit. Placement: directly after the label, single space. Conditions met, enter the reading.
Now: **7.5** kV
